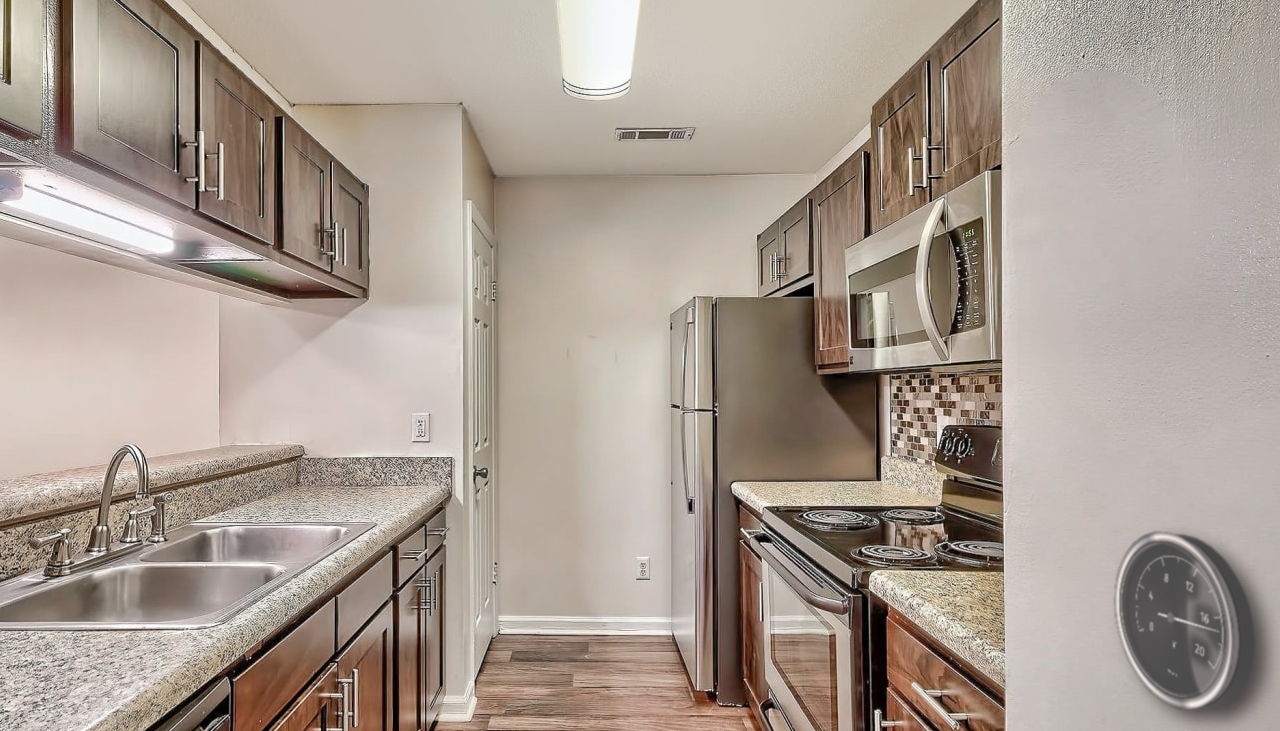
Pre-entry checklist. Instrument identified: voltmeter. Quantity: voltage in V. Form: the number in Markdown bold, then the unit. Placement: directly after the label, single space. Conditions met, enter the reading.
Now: **17** V
